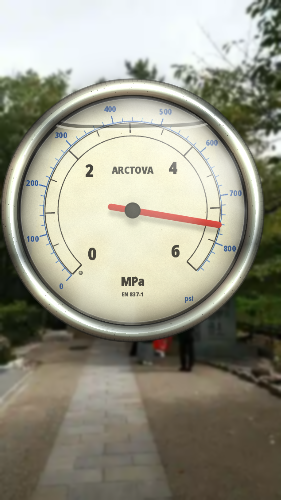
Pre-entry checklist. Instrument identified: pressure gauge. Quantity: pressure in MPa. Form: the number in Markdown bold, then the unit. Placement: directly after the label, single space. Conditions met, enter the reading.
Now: **5.25** MPa
